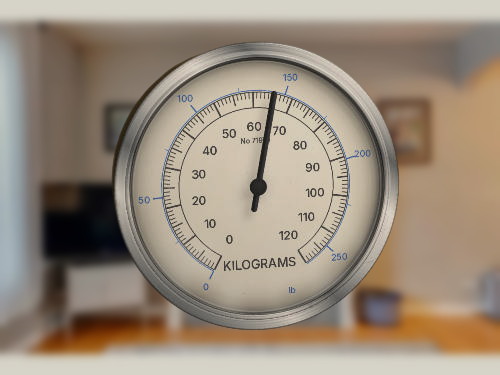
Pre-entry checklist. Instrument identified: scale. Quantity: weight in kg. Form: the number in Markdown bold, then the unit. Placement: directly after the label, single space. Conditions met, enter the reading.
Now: **65** kg
